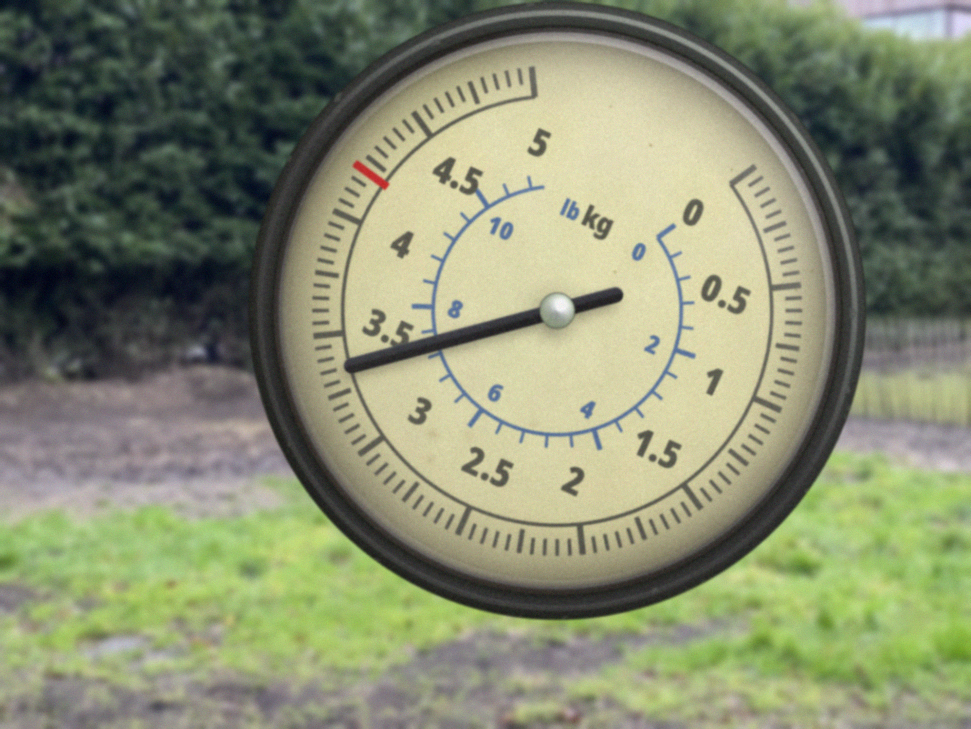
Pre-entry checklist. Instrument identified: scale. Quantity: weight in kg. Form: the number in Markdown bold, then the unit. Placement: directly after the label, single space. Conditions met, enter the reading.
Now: **3.35** kg
